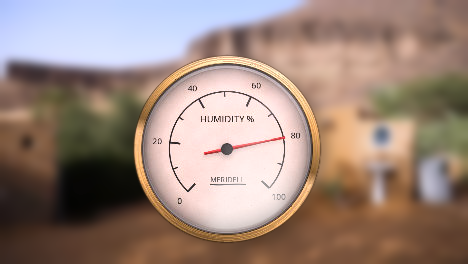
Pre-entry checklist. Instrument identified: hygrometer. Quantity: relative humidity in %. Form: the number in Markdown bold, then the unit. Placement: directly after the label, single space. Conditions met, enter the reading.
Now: **80** %
